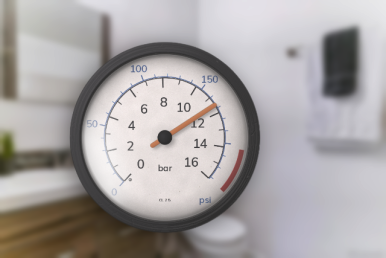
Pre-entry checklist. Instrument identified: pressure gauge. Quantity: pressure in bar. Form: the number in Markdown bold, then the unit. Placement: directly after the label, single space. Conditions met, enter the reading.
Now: **11.5** bar
